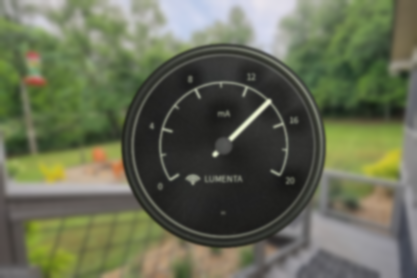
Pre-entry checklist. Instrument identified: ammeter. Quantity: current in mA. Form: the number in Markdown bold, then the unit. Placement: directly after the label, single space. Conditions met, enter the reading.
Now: **14** mA
